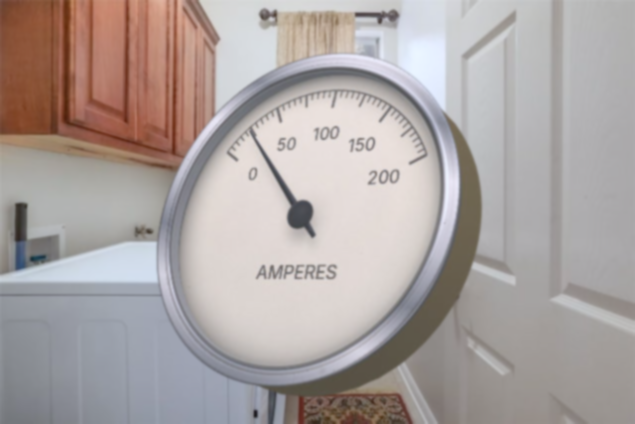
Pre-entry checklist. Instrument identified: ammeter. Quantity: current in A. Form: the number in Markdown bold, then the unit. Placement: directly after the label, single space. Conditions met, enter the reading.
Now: **25** A
